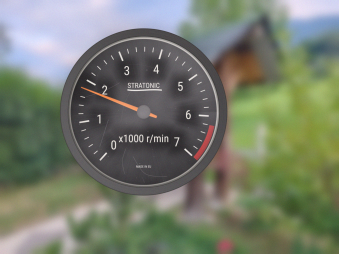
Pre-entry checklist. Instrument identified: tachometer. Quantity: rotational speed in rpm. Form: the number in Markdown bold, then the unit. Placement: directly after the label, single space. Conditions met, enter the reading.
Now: **1800** rpm
